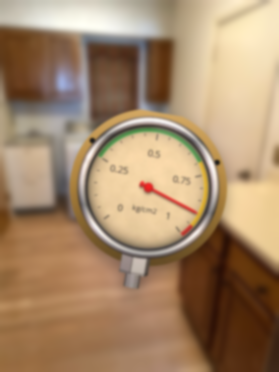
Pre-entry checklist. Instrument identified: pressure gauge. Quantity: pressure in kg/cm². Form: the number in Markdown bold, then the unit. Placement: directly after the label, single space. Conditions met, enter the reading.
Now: **0.9** kg/cm²
